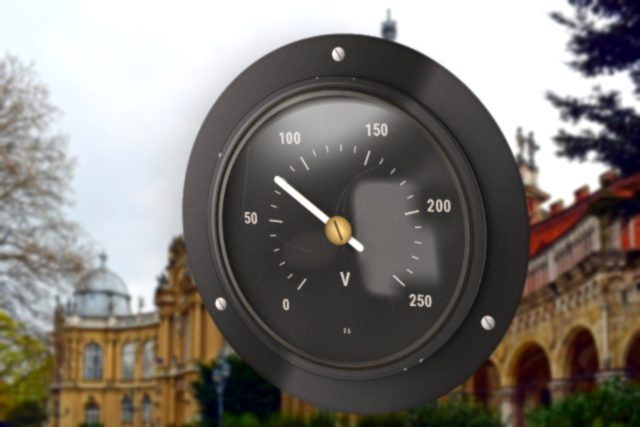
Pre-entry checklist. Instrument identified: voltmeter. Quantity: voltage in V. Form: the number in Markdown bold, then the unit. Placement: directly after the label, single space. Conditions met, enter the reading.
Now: **80** V
